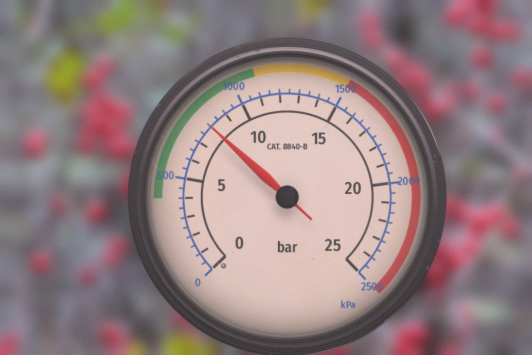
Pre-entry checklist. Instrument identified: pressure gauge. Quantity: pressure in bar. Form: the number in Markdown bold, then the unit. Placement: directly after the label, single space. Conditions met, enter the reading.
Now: **8** bar
